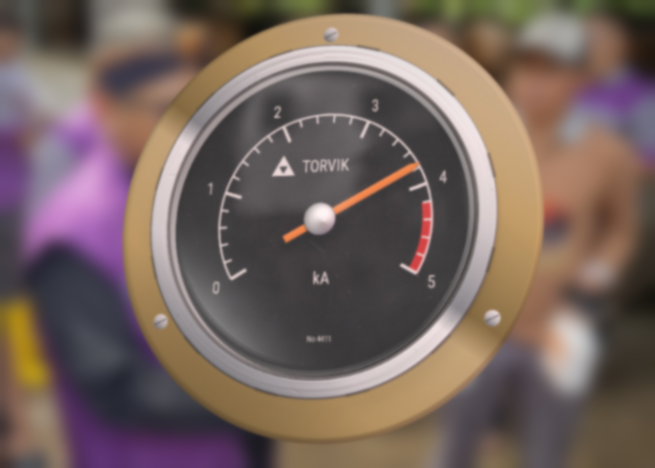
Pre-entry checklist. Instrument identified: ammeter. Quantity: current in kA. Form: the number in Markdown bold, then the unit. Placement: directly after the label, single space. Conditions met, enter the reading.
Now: **3.8** kA
